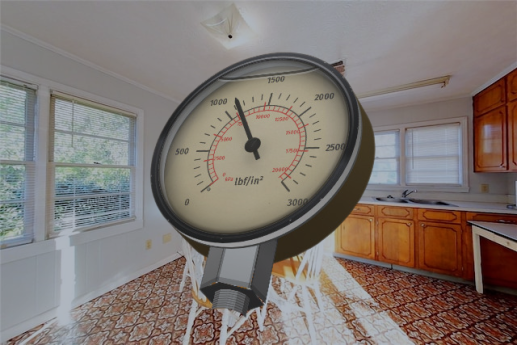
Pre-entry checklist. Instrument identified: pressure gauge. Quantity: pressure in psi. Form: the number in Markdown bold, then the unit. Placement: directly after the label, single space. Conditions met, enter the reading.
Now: **1150** psi
